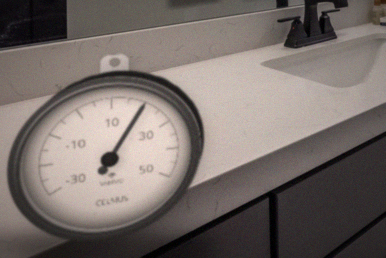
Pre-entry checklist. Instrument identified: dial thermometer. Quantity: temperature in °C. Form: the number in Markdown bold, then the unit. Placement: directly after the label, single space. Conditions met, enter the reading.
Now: **20** °C
